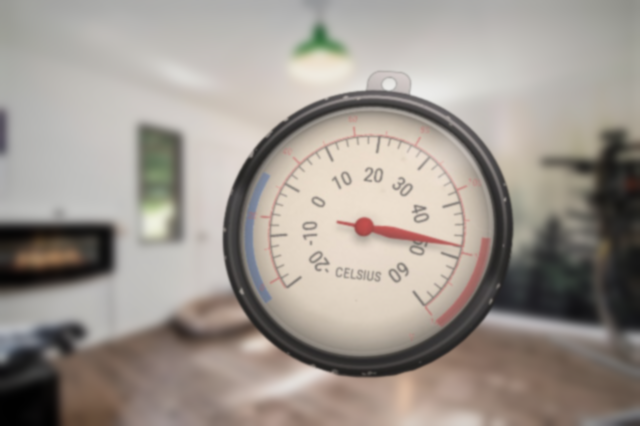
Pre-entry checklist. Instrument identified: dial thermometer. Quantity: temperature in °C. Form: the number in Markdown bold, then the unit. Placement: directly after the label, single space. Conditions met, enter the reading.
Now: **48** °C
